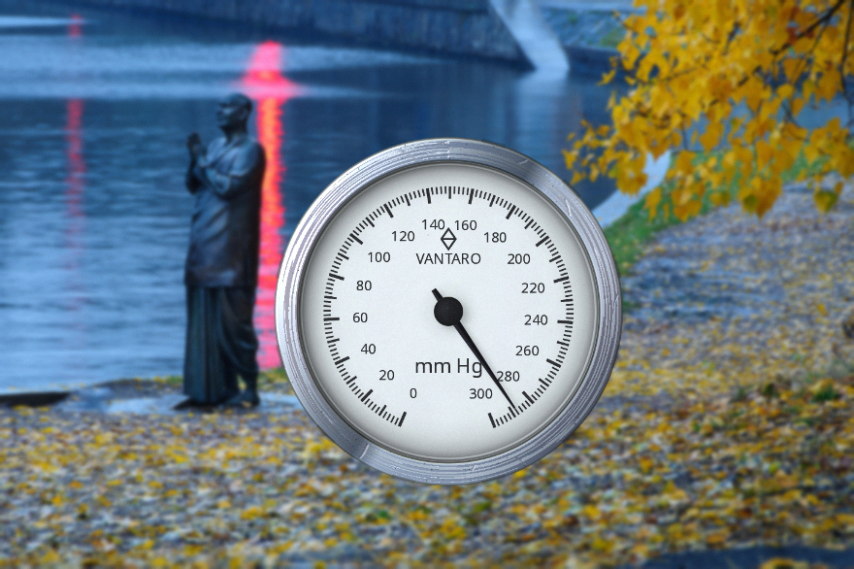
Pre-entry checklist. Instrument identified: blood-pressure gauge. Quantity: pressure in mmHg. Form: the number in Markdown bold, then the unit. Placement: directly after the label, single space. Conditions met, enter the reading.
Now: **288** mmHg
